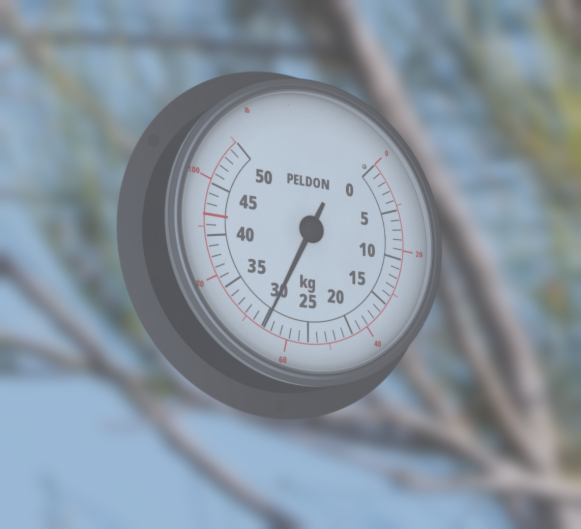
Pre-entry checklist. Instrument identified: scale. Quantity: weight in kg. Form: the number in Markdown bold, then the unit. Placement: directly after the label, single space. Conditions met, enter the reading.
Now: **30** kg
